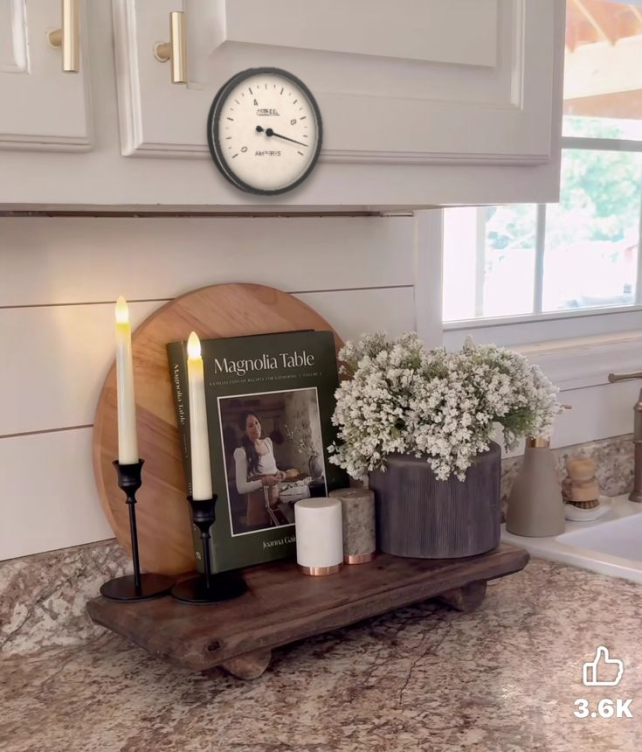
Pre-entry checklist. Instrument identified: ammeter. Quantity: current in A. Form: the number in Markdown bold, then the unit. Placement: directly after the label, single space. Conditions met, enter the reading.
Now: **9.5** A
